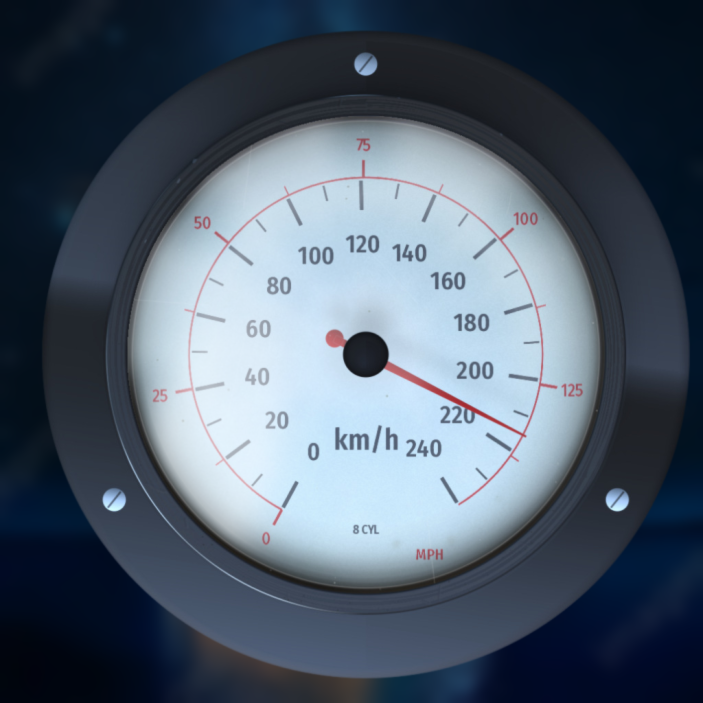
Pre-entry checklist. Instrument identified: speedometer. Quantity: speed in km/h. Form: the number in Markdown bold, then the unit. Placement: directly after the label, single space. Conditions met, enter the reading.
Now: **215** km/h
